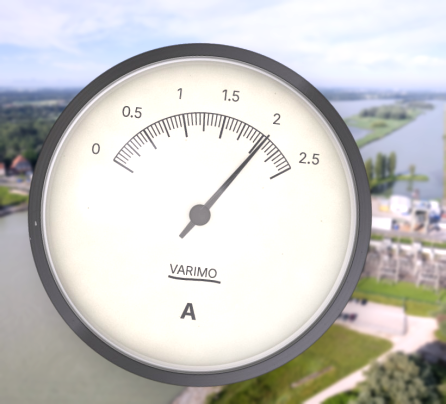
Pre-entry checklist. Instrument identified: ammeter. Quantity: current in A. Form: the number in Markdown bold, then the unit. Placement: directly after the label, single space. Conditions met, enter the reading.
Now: **2.05** A
